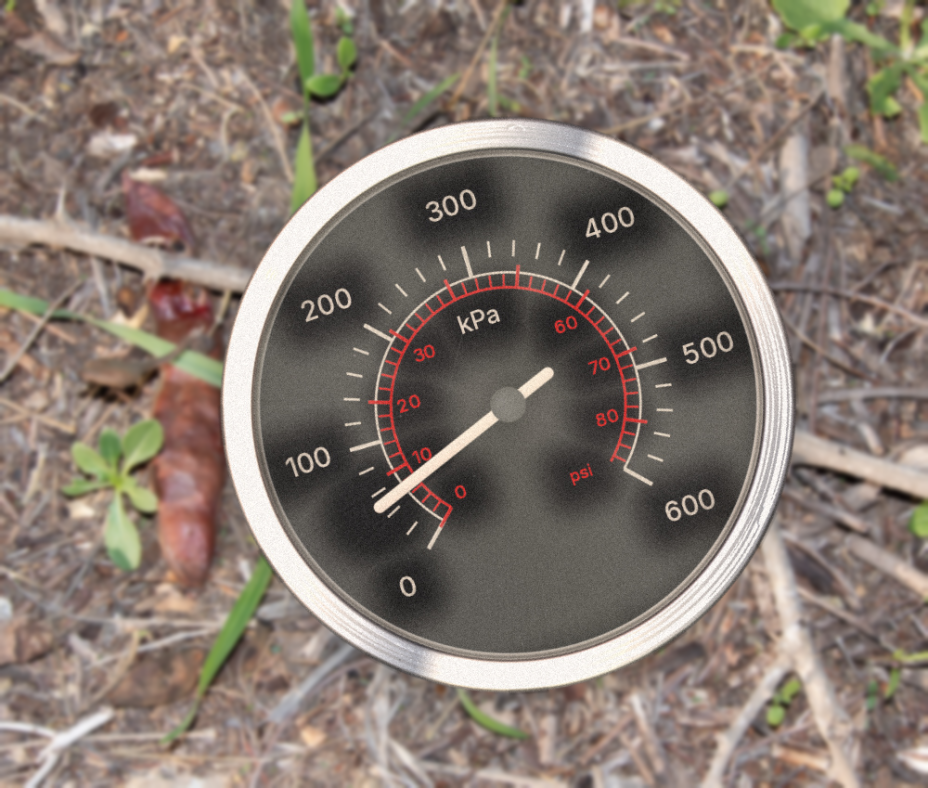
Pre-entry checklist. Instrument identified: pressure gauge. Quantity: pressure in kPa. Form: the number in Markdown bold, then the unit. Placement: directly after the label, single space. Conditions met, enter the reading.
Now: **50** kPa
